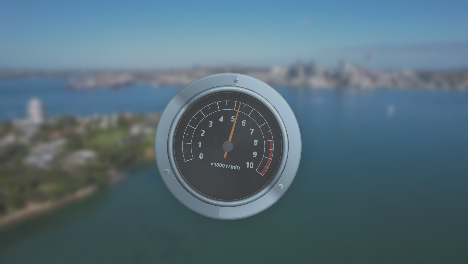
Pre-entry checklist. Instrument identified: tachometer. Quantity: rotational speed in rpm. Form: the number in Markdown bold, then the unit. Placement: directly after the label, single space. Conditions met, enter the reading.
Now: **5250** rpm
